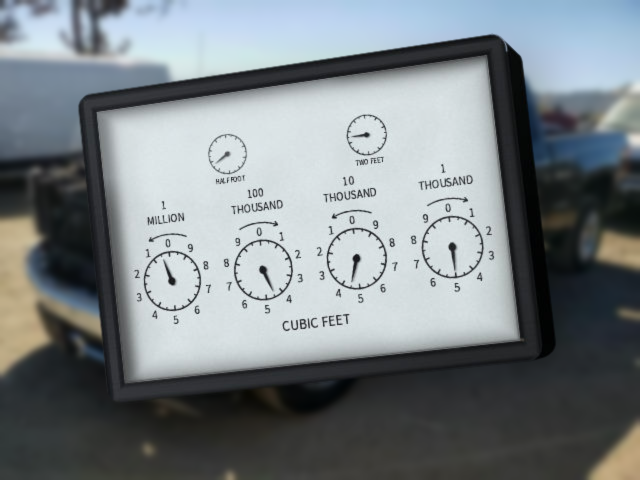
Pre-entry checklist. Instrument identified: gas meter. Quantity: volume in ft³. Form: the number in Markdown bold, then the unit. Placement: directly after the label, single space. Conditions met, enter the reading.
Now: **44500** ft³
